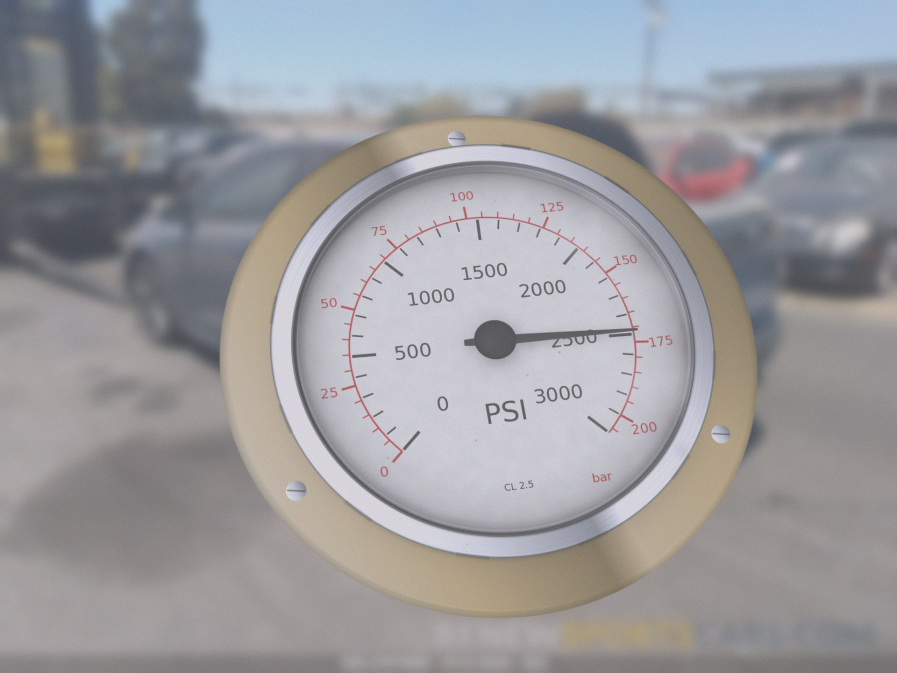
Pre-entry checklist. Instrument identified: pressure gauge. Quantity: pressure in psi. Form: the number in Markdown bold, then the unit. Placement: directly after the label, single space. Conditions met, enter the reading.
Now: **2500** psi
